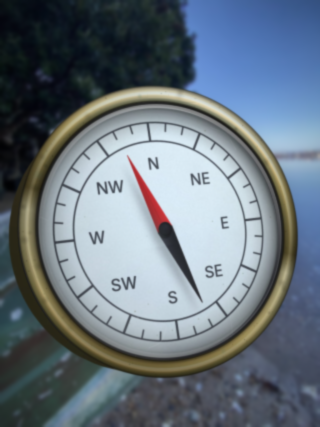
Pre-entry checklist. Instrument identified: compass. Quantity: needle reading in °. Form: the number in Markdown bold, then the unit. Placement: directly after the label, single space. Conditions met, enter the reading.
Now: **340** °
